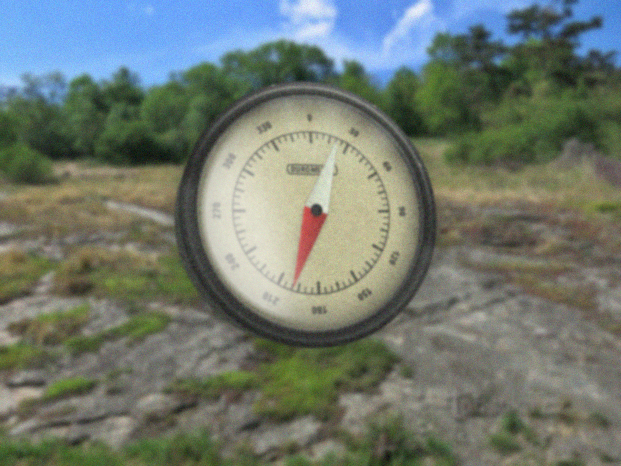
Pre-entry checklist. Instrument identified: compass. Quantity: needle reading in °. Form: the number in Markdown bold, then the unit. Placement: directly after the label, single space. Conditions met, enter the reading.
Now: **200** °
